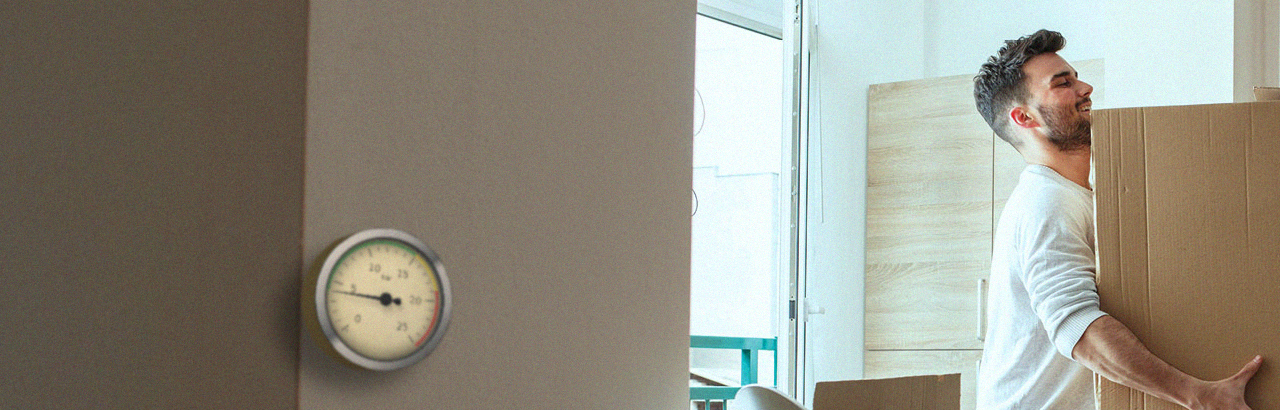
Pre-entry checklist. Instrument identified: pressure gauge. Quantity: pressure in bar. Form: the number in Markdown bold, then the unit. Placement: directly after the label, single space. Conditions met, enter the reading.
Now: **4** bar
